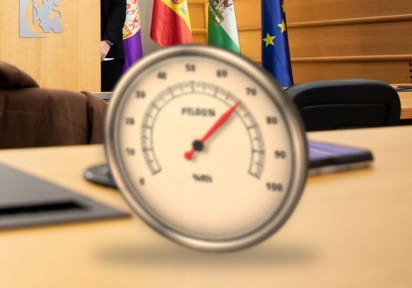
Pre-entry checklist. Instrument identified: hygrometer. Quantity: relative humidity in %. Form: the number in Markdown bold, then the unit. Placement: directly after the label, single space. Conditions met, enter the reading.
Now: **70** %
